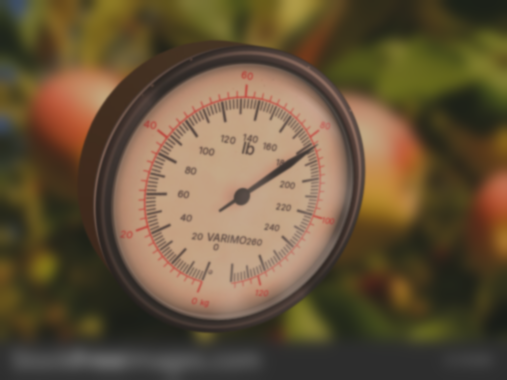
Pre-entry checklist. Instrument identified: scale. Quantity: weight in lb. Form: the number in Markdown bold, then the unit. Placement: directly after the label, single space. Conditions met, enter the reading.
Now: **180** lb
